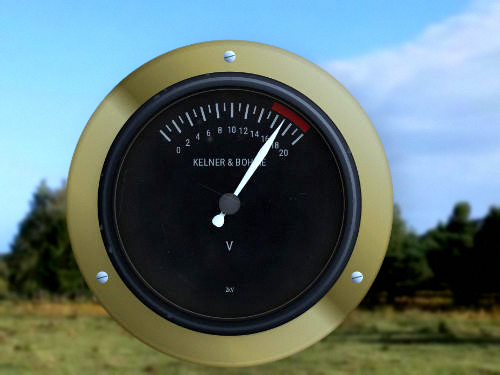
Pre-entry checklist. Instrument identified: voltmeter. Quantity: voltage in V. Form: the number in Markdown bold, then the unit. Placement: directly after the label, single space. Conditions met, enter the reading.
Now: **17** V
